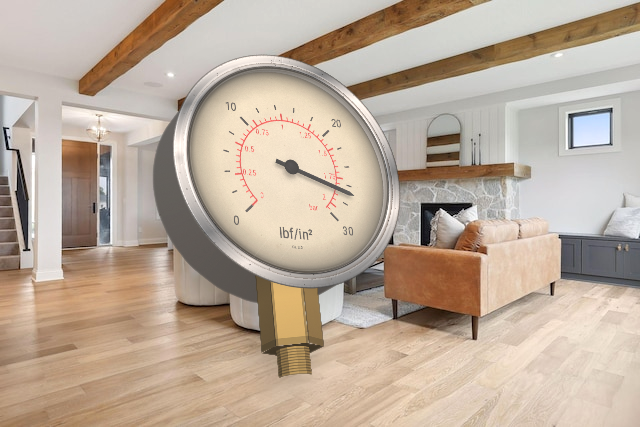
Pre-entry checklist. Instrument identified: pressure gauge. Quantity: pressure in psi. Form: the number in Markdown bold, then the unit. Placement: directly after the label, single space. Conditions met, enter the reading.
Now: **27** psi
